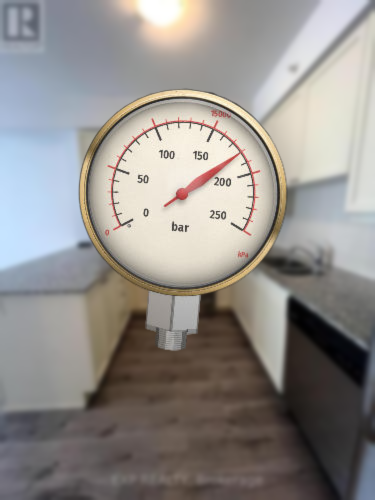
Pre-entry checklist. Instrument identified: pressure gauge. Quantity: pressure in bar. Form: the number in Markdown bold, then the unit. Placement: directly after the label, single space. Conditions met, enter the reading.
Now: **180** bar
